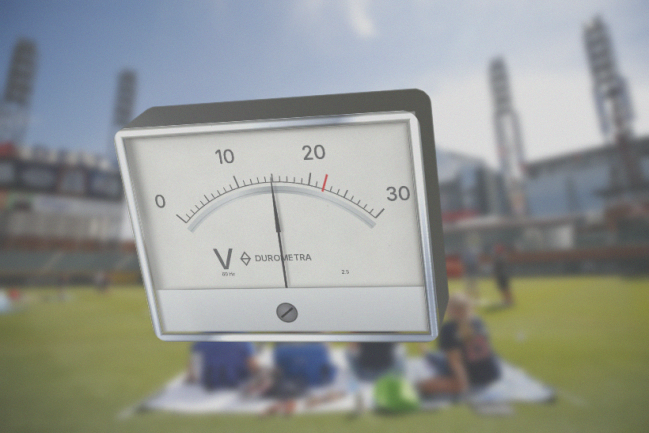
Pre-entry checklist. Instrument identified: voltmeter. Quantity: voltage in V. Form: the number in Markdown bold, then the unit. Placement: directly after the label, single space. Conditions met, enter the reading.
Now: **15** V
